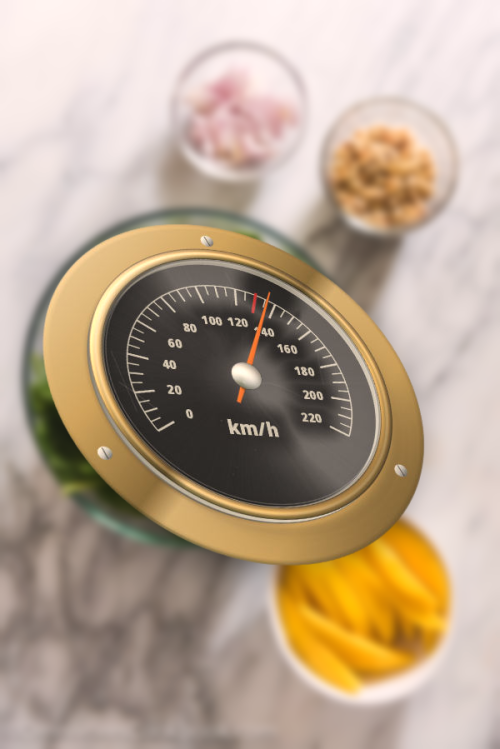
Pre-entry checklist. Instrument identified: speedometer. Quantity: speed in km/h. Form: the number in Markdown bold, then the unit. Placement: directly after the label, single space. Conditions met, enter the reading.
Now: **135** km/h
